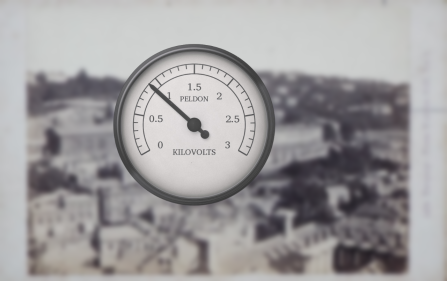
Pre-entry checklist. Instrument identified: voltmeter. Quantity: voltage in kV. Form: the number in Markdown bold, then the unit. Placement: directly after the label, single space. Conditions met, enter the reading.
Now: **0.9** kV
